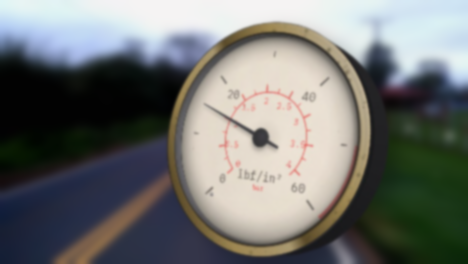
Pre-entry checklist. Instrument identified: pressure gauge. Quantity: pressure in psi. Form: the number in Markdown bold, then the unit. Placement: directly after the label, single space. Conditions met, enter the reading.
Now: **15** psi
